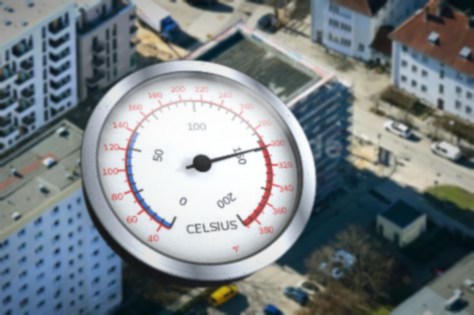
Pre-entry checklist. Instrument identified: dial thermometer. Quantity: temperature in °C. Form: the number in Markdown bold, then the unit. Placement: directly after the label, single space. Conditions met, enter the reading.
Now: **150** °C
